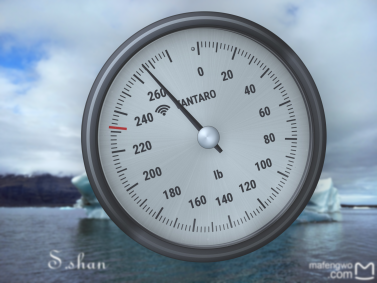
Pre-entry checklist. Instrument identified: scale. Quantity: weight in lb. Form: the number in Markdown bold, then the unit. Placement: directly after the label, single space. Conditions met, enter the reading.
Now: **266** lb
